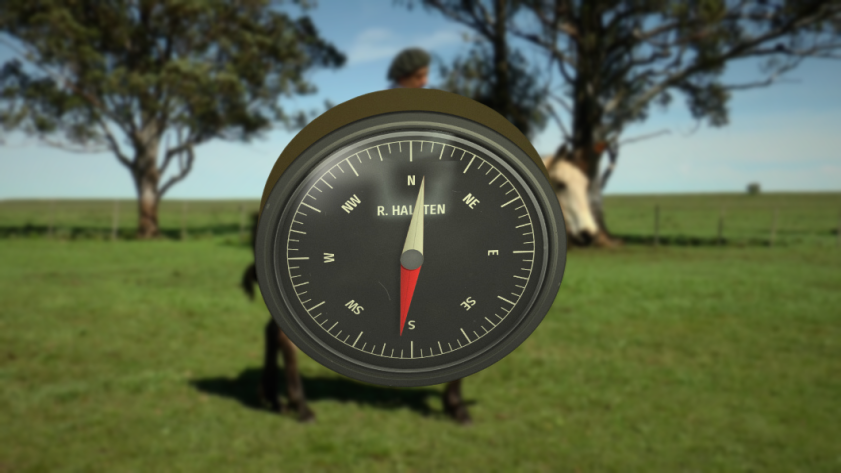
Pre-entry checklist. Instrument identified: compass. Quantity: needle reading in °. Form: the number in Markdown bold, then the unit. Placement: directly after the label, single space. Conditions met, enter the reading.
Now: **187.5** °
